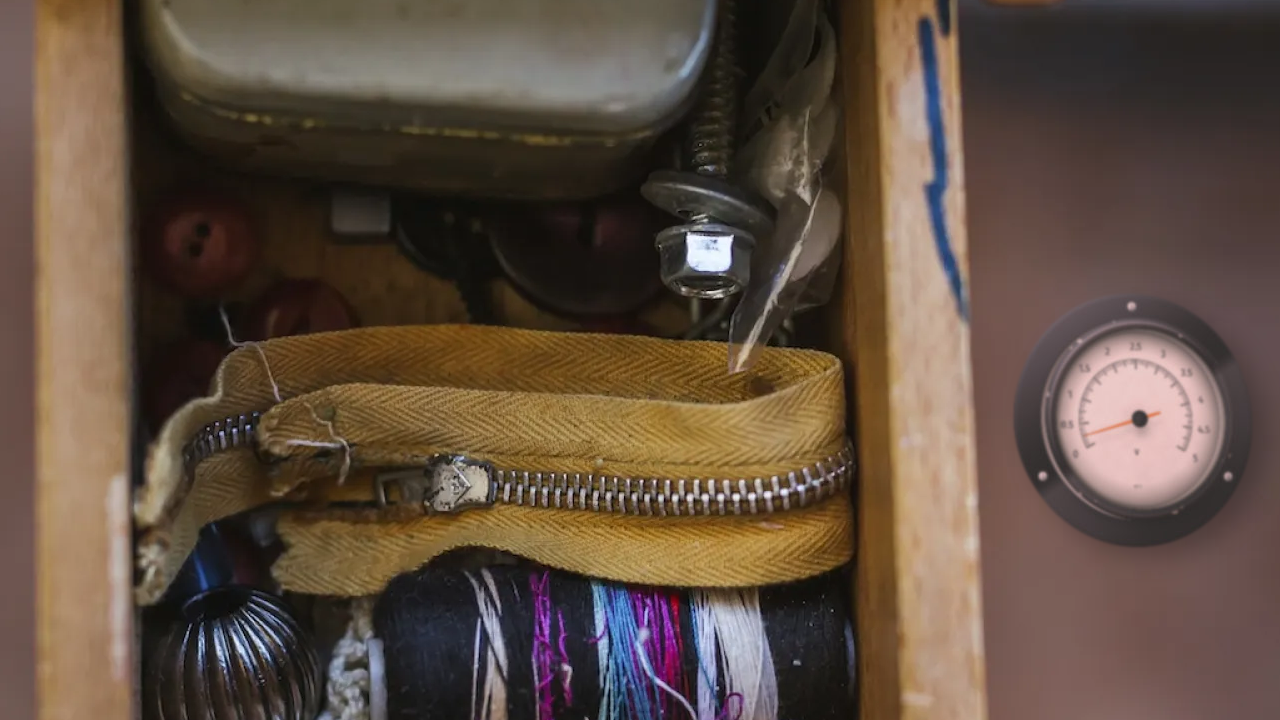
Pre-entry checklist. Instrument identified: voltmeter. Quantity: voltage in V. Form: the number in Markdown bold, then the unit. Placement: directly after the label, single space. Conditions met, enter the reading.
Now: **0.25** V
